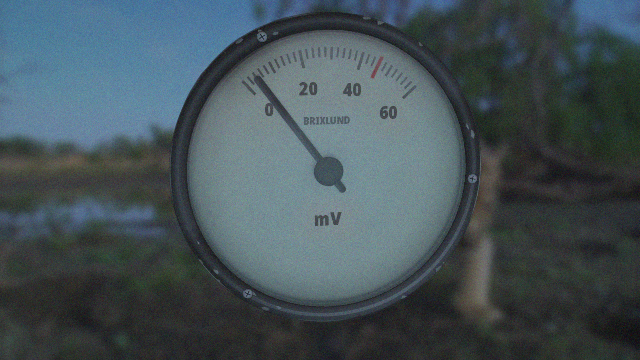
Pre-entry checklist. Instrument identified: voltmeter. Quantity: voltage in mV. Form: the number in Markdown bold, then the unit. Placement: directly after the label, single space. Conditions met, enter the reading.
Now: **4** mV
